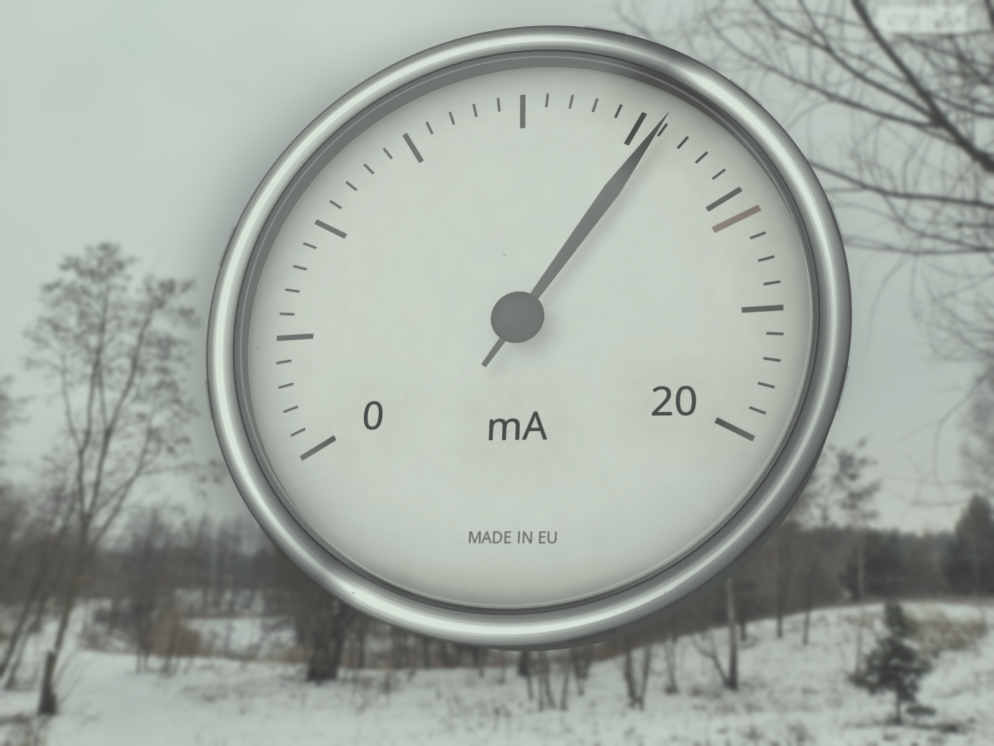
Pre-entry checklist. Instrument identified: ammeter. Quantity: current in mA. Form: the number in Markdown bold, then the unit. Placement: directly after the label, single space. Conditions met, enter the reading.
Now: **13** mA
